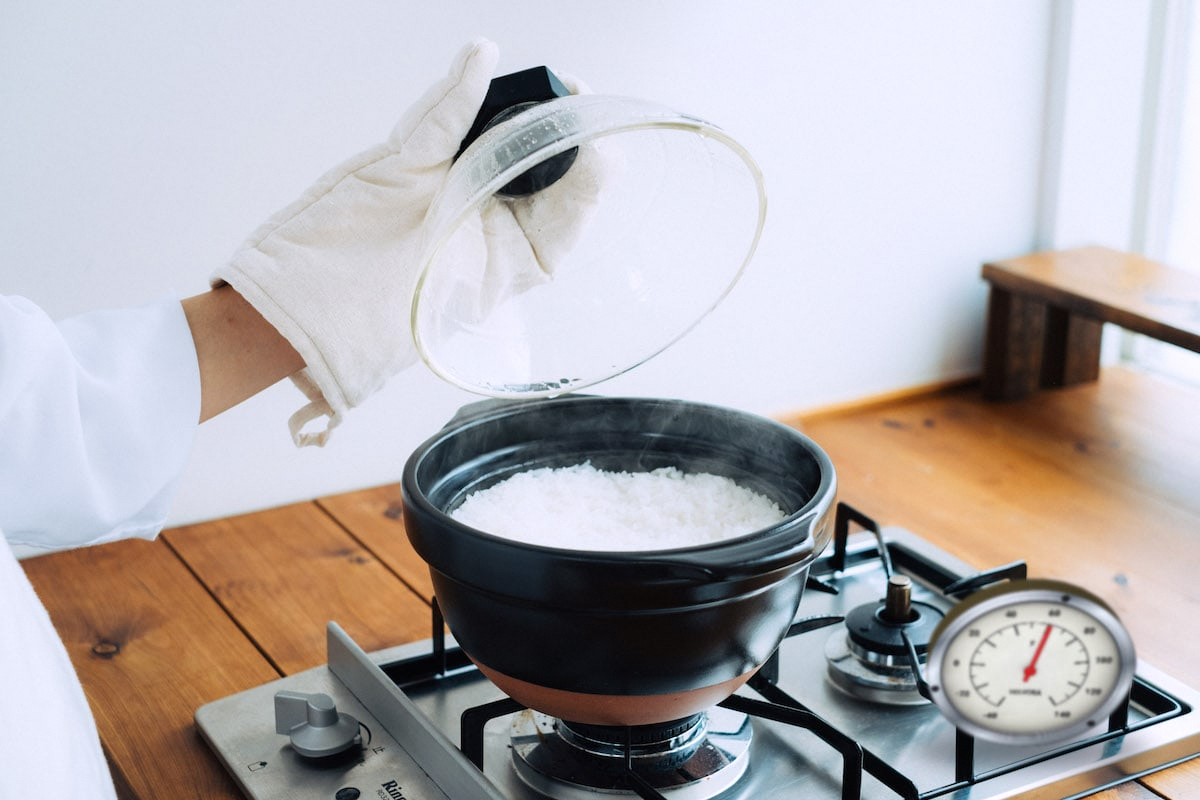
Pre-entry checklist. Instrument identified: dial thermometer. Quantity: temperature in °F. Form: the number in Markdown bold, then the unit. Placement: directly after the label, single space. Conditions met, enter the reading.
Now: **60** °F
